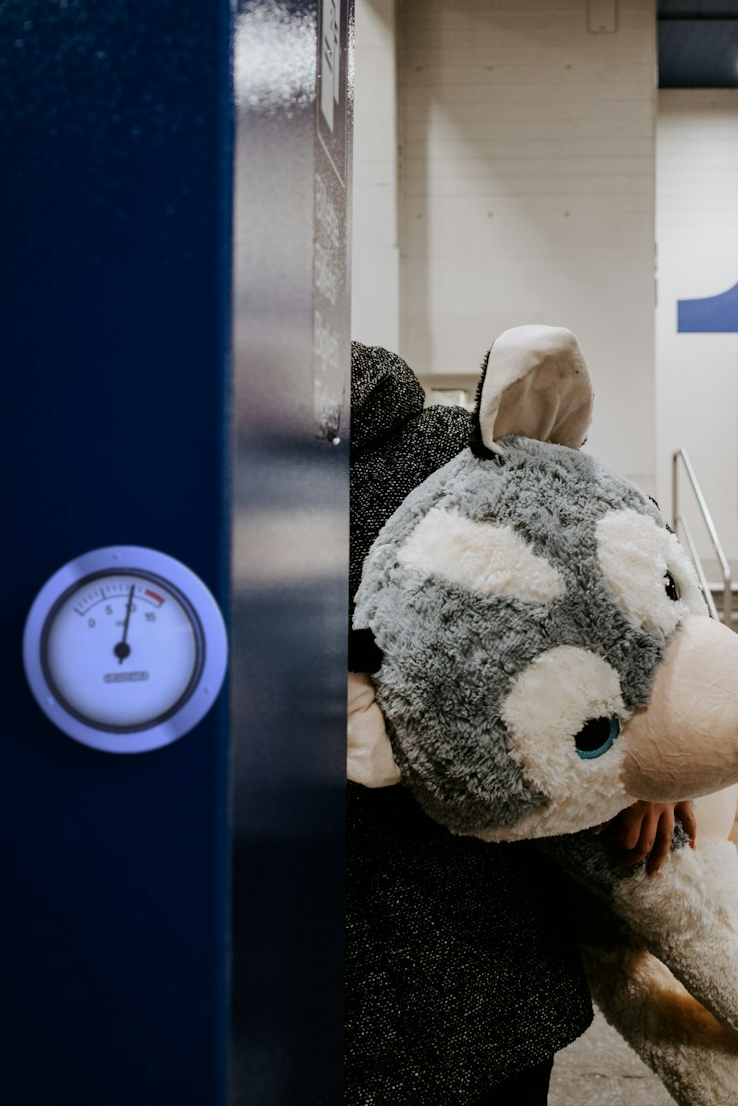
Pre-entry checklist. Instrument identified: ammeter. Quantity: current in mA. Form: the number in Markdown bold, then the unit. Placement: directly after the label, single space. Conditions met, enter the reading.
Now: **10** mA
